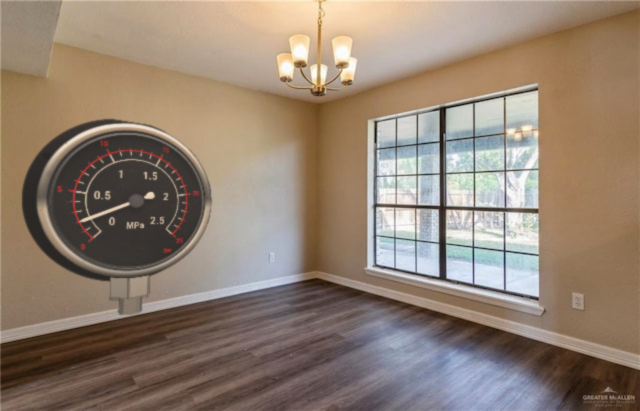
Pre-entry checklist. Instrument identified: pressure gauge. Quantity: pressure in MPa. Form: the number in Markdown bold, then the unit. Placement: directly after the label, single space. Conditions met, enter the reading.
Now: **0.2** MPa
